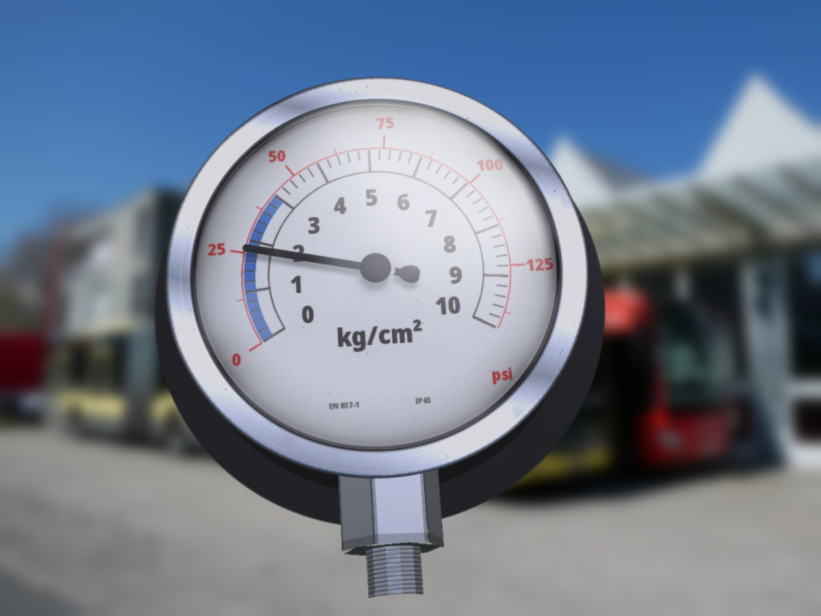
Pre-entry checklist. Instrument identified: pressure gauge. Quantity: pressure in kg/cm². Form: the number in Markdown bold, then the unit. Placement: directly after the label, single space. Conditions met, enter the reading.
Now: **1.8** kg/cm²
